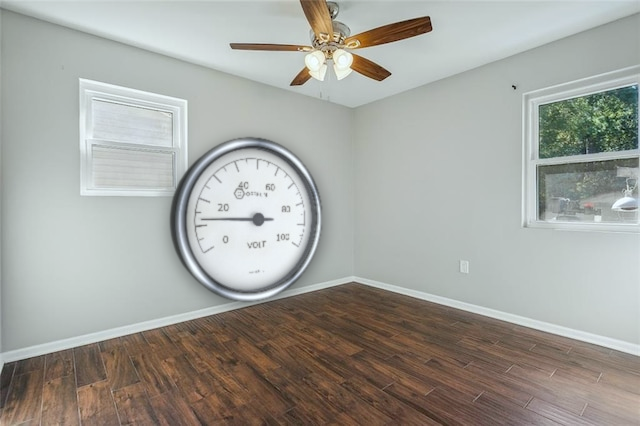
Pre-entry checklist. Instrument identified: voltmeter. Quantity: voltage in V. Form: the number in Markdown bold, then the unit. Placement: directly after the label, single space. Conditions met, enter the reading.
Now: **12.5** V
